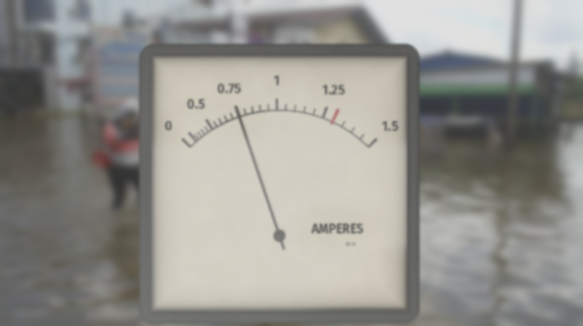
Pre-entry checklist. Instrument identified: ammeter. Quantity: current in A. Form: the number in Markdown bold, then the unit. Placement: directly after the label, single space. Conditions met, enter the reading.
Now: **0.75** A
